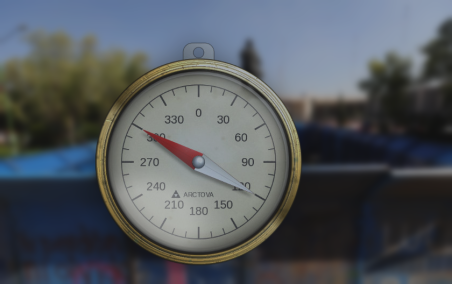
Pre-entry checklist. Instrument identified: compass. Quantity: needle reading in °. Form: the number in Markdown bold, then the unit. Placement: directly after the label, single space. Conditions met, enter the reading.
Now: **300** °
